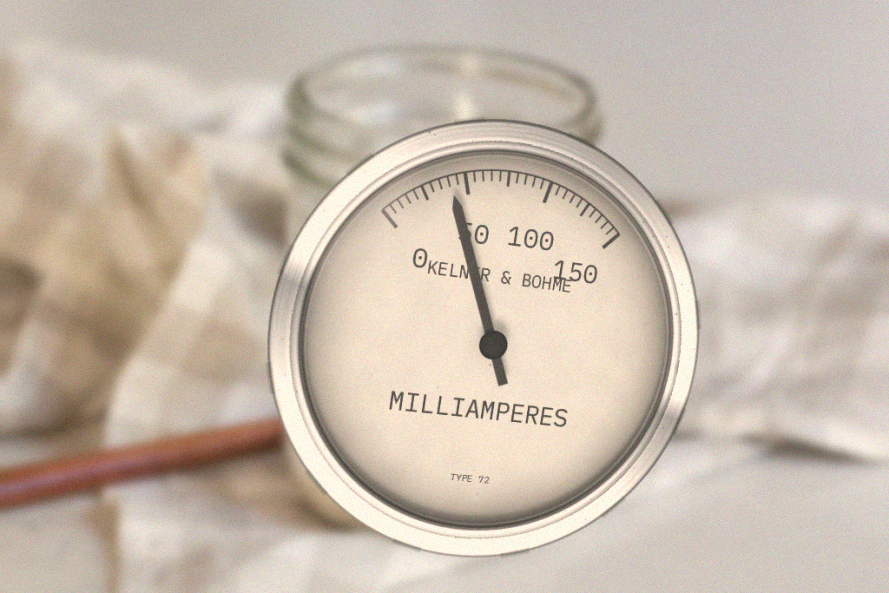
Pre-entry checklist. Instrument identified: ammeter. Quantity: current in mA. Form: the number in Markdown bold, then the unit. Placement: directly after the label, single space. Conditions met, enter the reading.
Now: **40** mA
